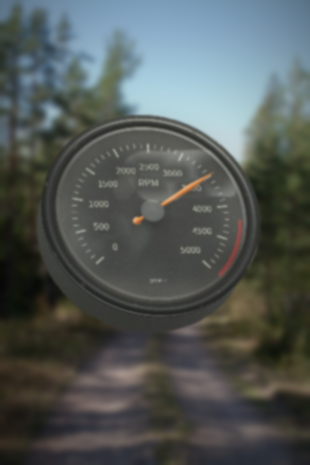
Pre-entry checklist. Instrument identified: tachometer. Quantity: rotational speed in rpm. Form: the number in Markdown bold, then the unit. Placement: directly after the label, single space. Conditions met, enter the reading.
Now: **3500** rpm
